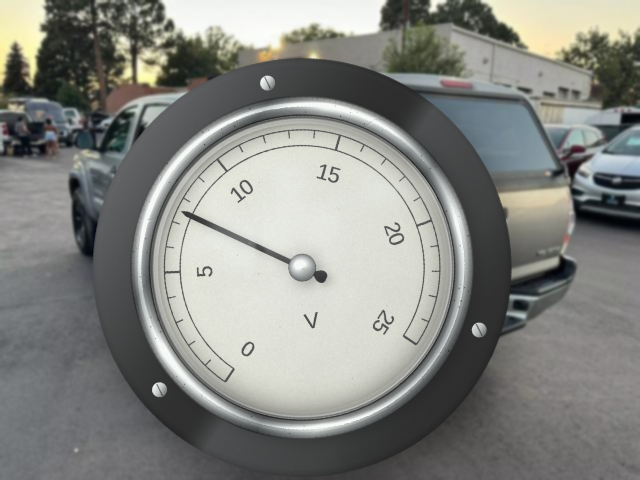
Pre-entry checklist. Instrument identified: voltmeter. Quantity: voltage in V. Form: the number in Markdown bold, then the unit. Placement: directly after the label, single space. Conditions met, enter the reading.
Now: **7.5** V
